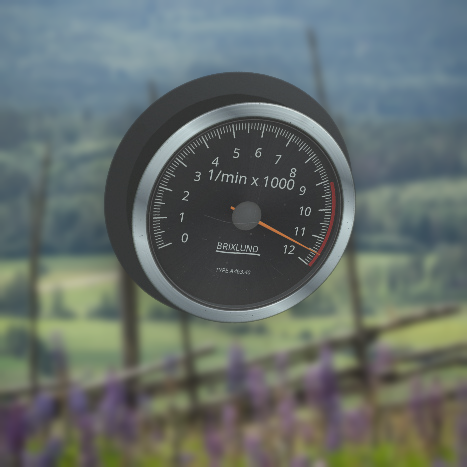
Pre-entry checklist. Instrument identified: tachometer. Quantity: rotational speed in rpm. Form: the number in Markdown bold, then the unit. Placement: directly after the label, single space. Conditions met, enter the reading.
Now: **11500** rpm
